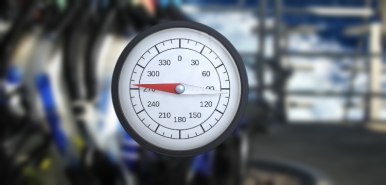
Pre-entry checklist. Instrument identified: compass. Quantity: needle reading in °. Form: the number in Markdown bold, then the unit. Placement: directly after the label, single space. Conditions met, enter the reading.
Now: **275** °
